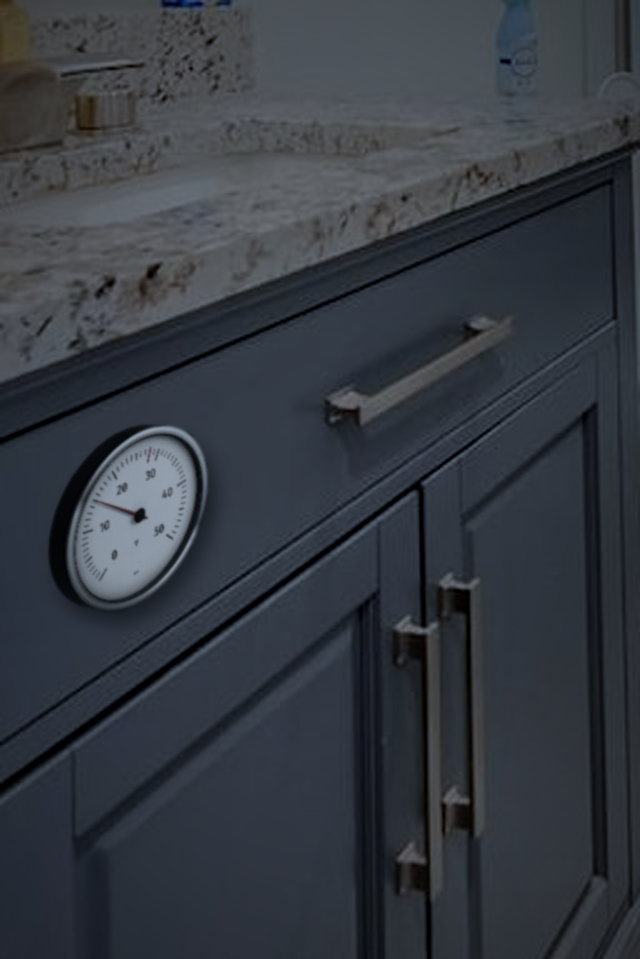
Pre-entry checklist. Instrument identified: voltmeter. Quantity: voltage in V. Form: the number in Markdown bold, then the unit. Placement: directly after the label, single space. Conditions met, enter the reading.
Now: **15** V
